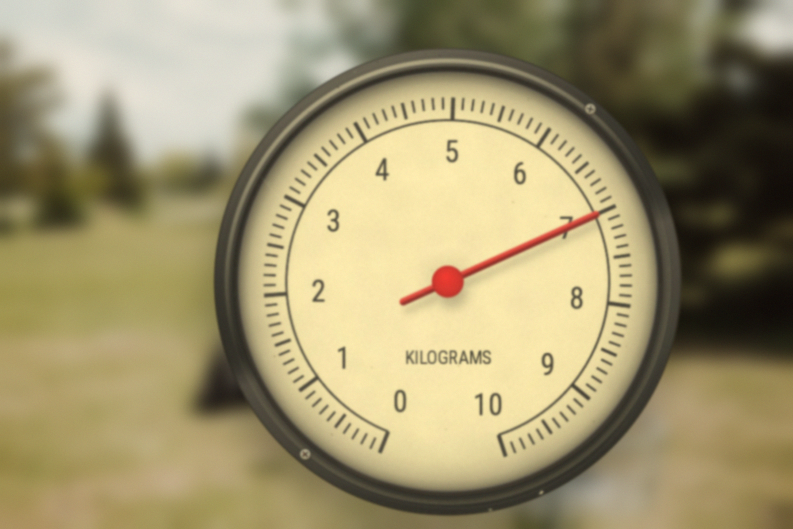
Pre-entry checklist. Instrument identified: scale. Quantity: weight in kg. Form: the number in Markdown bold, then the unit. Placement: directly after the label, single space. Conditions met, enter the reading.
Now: **7** kg
